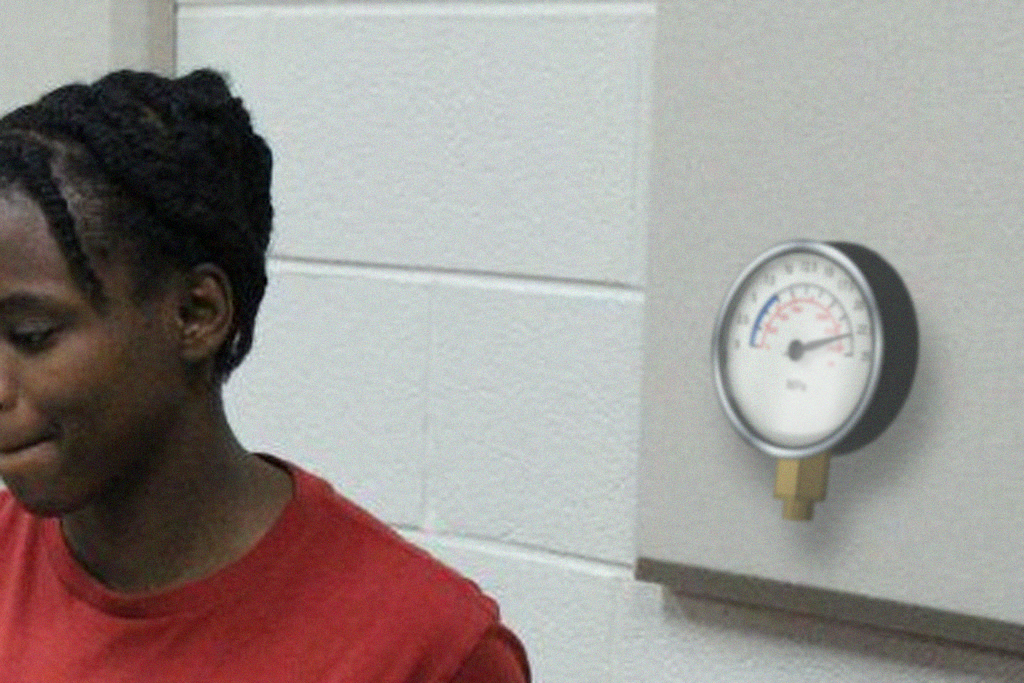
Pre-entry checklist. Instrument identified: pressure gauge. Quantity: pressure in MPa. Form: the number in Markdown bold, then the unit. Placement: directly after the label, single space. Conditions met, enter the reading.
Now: **22.5** MPa
